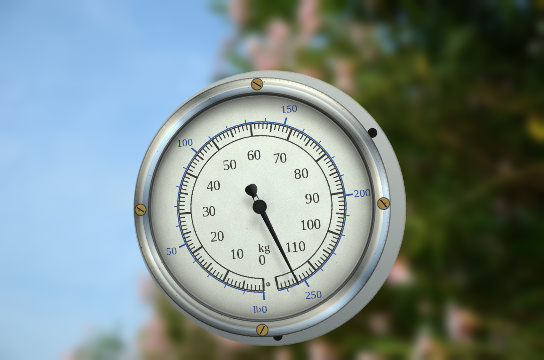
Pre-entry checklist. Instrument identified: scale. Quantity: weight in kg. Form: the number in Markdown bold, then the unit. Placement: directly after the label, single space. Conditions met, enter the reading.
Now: **115** kg
